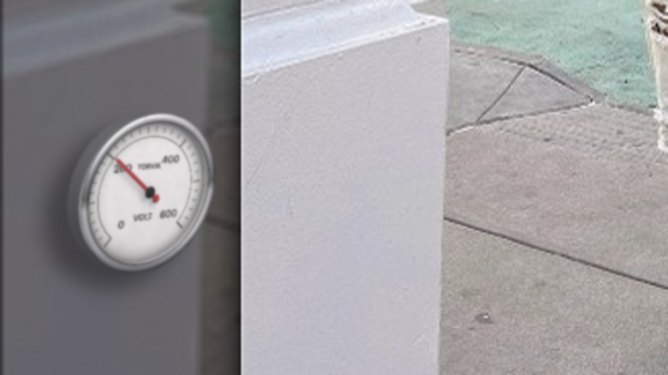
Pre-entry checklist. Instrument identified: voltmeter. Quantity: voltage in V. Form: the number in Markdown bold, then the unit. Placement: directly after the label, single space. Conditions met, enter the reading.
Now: **200** V
